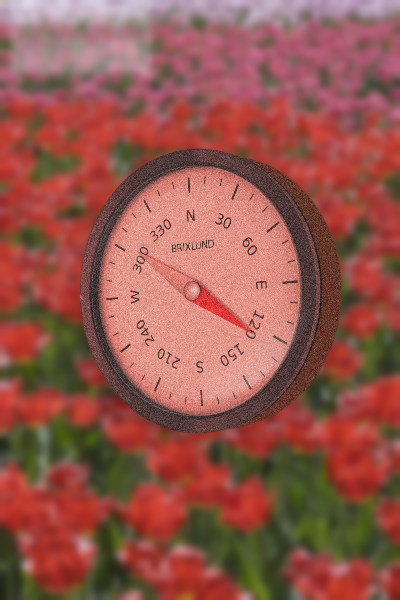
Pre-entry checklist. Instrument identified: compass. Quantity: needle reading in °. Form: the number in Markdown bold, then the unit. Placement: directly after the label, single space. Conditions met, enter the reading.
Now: **125** °
